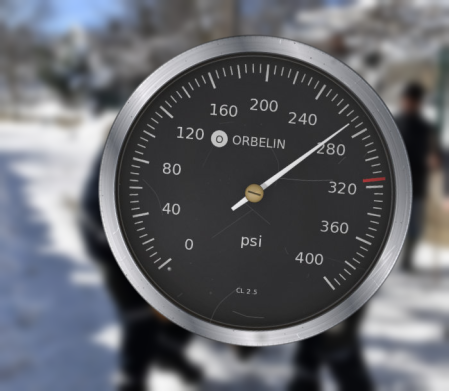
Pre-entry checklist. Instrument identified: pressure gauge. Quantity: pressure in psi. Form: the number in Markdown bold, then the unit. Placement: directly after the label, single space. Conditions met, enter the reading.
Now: **270** psi
